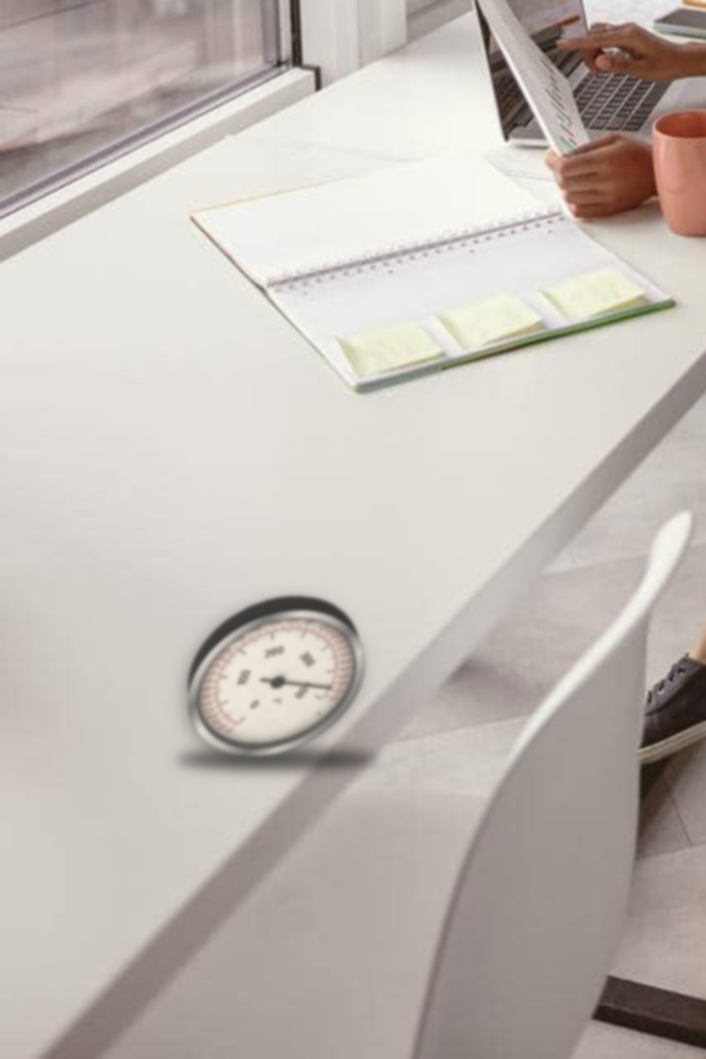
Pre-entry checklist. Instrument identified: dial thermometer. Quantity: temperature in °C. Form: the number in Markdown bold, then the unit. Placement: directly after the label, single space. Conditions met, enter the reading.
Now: **375** °C
